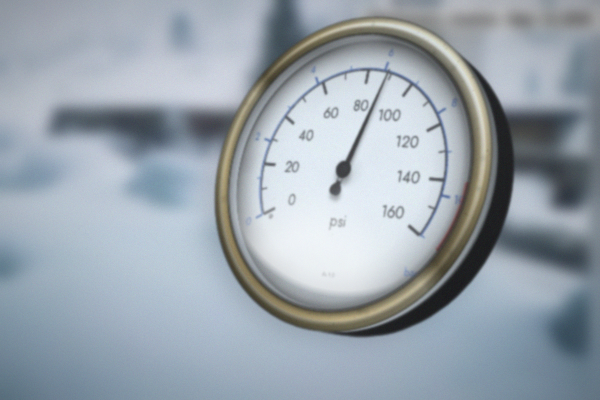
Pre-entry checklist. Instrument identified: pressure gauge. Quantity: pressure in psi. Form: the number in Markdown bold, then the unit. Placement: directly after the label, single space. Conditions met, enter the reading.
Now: **90** psi
